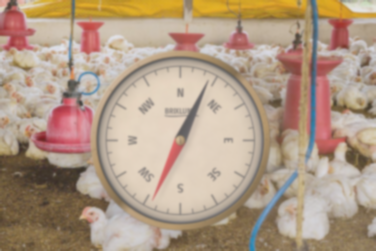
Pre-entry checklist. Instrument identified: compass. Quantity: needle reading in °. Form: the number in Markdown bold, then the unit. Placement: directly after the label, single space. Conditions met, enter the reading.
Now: **205** °
